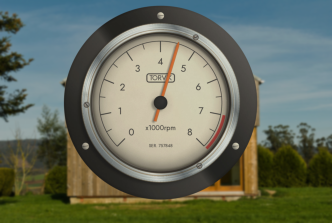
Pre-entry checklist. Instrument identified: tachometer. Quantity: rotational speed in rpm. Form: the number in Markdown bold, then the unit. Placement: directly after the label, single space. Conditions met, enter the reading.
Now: **4500** rpm
